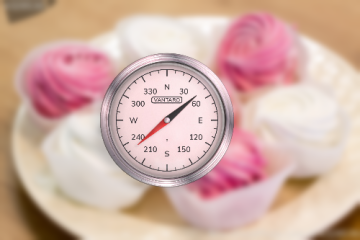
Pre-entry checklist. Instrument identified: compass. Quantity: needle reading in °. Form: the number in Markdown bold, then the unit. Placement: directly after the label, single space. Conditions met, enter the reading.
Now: **230** °
